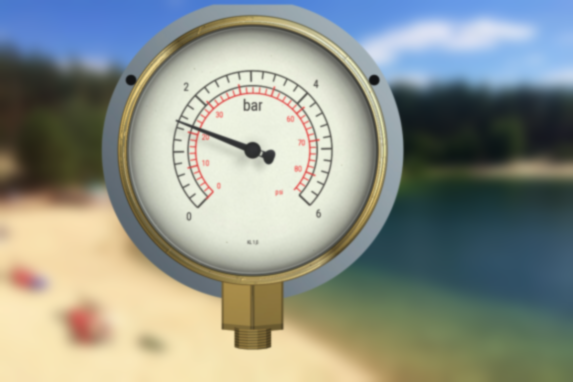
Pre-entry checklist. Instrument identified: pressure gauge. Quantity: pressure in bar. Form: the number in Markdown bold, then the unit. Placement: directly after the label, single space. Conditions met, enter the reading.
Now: **1.5** bar
